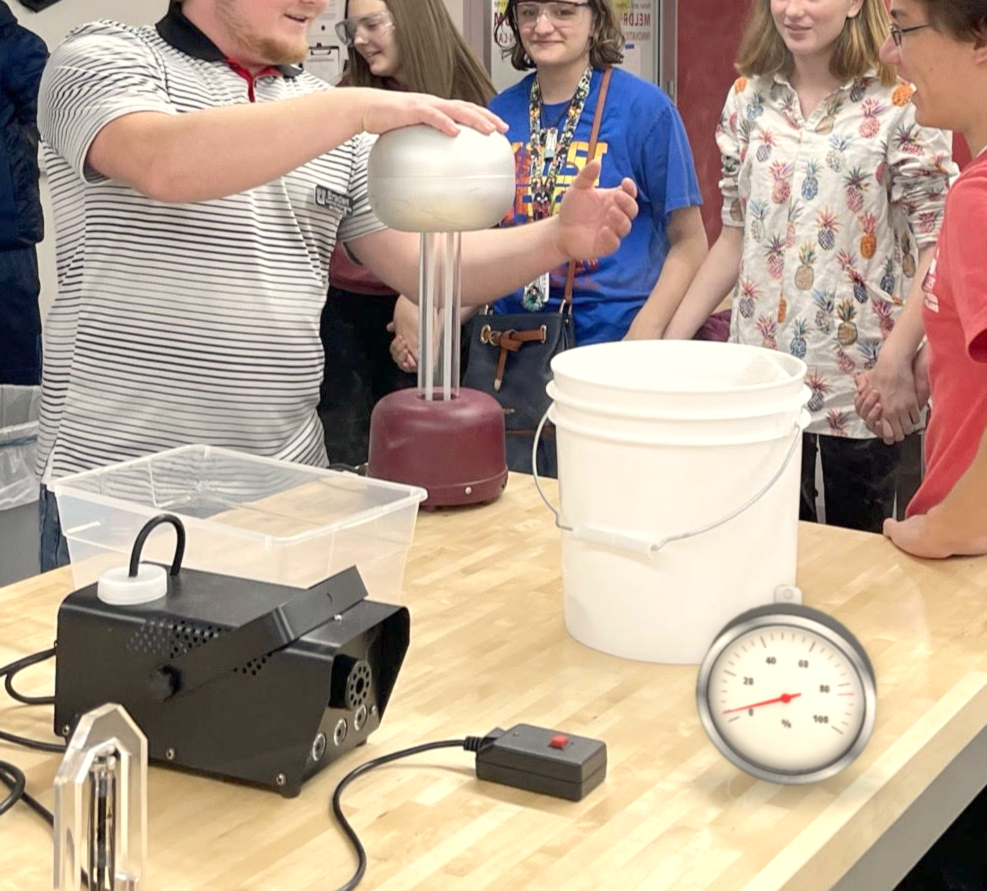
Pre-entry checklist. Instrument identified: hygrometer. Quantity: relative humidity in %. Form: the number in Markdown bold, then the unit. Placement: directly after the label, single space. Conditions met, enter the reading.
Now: **4** %
